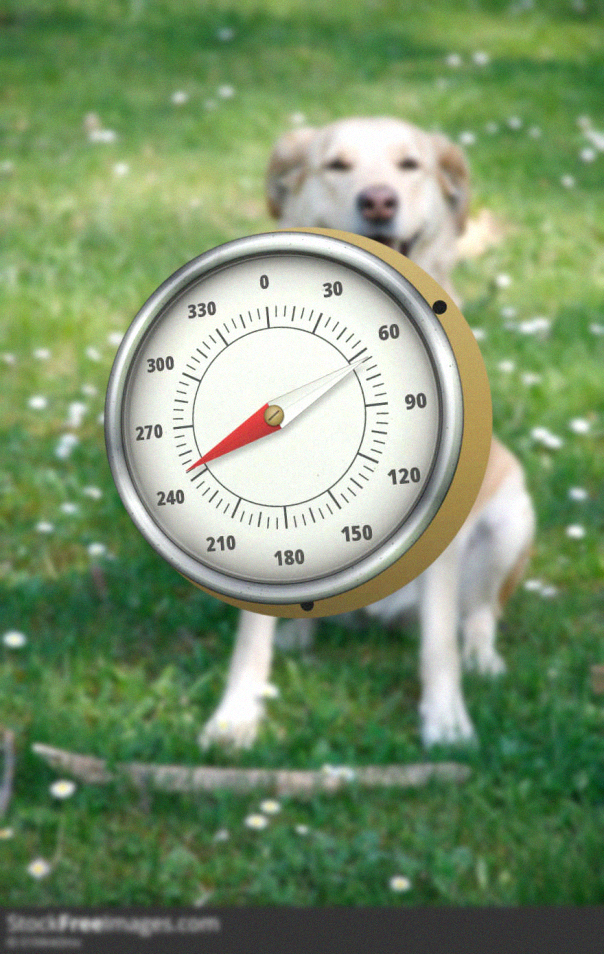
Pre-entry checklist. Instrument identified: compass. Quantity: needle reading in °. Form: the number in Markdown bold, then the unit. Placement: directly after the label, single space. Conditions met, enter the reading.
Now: **245** °
